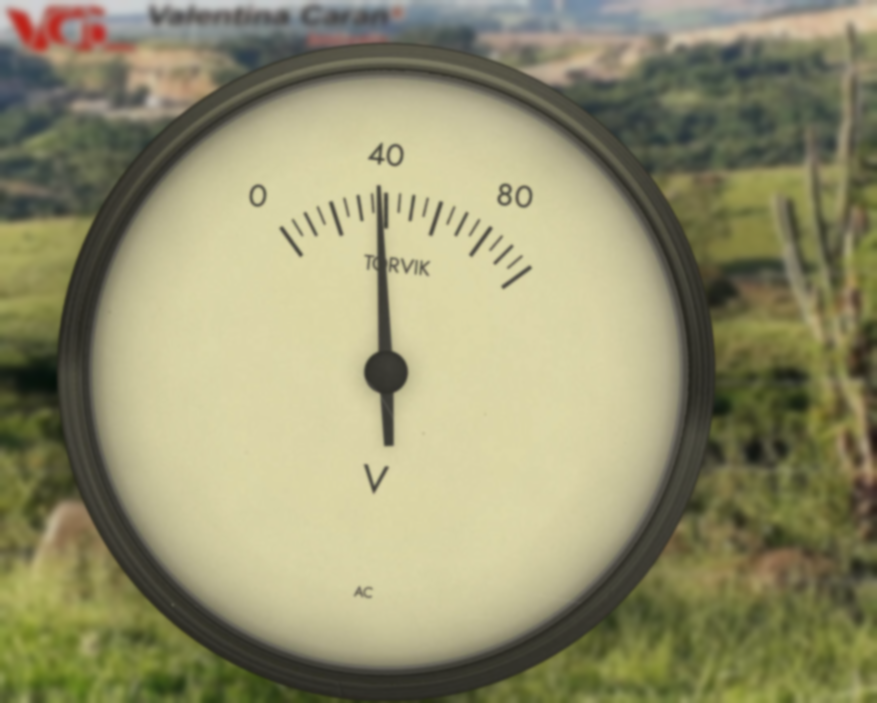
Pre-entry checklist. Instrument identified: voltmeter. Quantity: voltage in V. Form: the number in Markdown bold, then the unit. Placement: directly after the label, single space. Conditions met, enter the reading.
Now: **37.5** V
